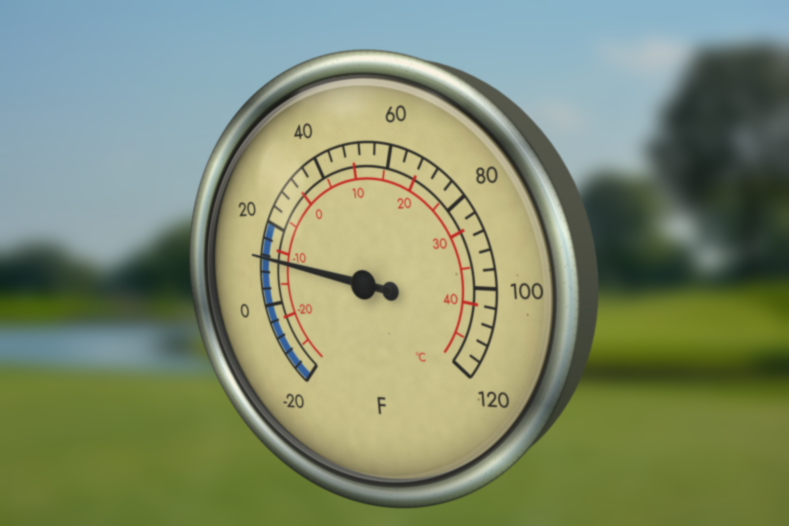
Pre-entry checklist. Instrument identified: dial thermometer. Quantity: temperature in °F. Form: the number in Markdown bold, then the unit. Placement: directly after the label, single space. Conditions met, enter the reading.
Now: **12** °F
